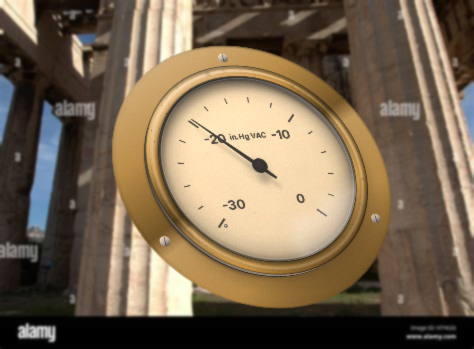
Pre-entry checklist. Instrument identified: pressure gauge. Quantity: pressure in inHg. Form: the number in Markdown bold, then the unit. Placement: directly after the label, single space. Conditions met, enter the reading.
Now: **-20** inHg
